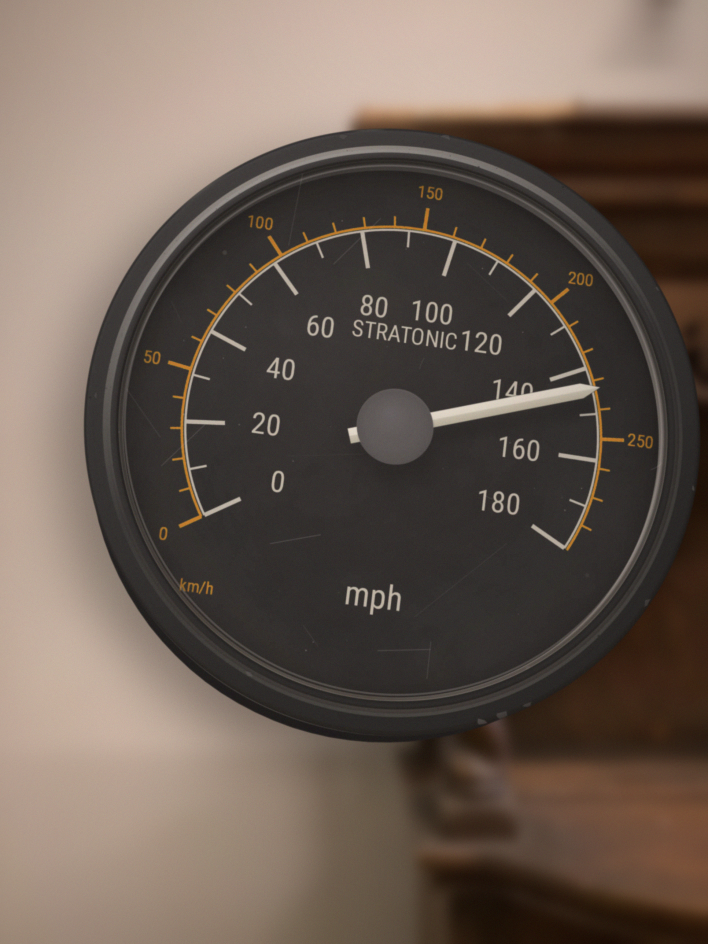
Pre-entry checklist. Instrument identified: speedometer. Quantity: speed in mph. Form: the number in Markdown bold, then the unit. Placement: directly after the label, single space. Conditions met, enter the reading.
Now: **145** mph
